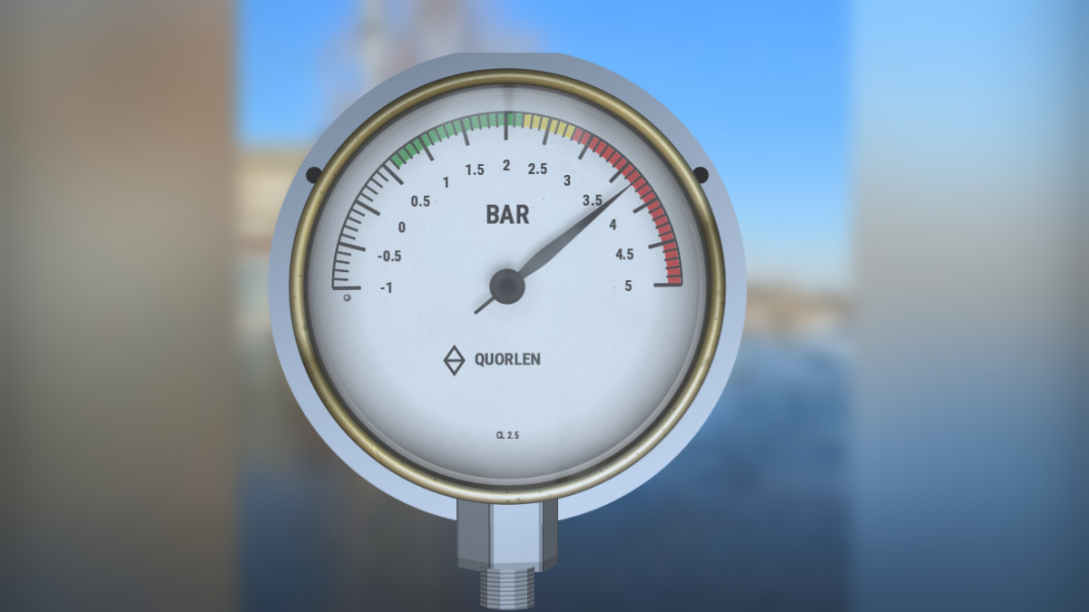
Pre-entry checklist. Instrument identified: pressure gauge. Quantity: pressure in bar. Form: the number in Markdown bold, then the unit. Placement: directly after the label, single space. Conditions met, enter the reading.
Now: **3.7** bar
